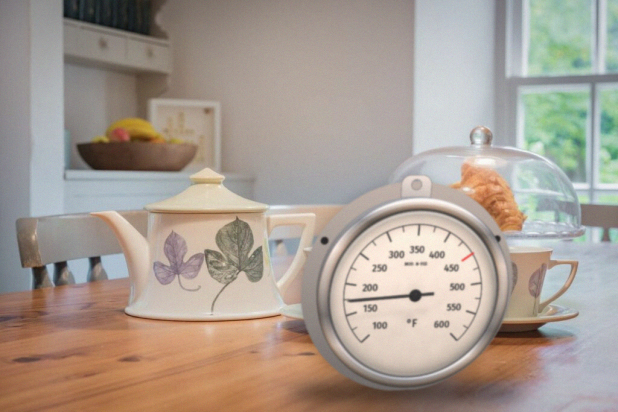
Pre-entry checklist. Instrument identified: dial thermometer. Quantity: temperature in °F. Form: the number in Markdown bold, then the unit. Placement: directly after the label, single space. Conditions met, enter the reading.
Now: **175** °F
